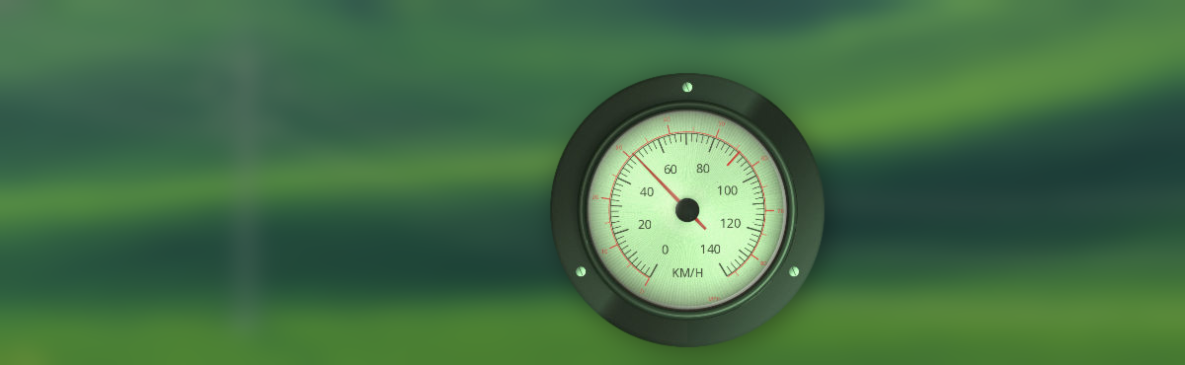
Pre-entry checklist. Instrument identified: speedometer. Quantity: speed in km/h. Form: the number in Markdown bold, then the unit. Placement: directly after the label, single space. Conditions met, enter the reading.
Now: **50** km/h
